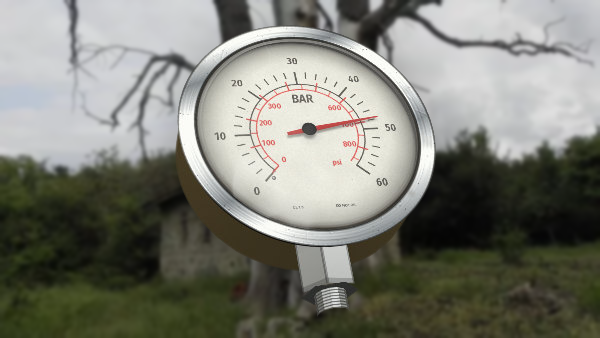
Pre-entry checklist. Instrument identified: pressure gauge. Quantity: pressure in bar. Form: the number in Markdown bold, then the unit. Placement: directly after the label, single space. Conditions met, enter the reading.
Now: **48** bar
